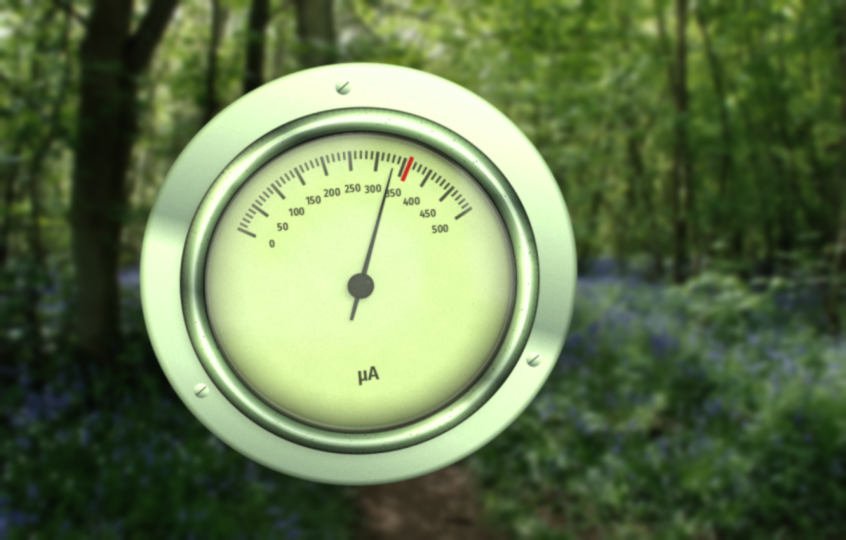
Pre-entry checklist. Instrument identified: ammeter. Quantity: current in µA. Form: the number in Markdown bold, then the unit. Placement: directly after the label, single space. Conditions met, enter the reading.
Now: **330** µA
